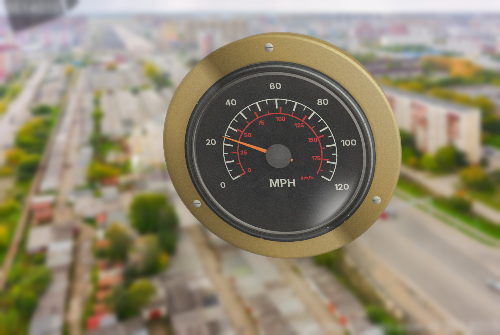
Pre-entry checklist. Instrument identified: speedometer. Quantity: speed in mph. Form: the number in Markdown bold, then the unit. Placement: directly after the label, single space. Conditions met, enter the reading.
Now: **25** mph
